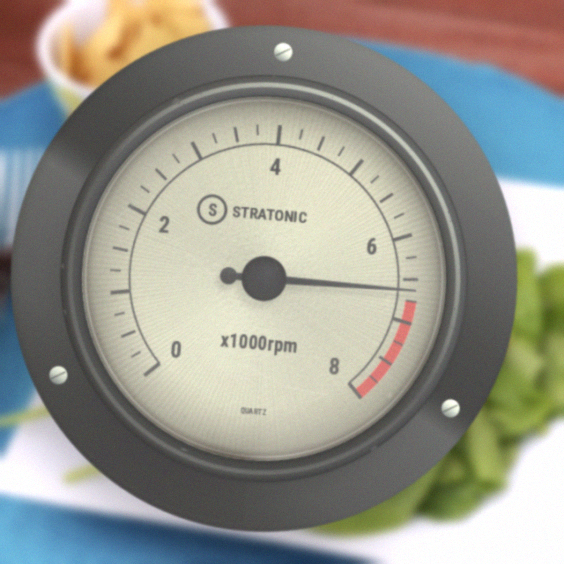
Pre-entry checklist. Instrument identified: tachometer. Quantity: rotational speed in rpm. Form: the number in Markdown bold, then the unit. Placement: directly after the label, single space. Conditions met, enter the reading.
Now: **6625** rpm
